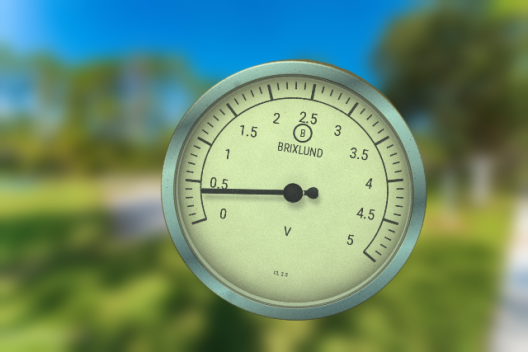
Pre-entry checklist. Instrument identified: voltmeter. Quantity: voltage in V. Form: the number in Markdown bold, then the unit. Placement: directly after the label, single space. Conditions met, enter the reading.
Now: **0.4** V
